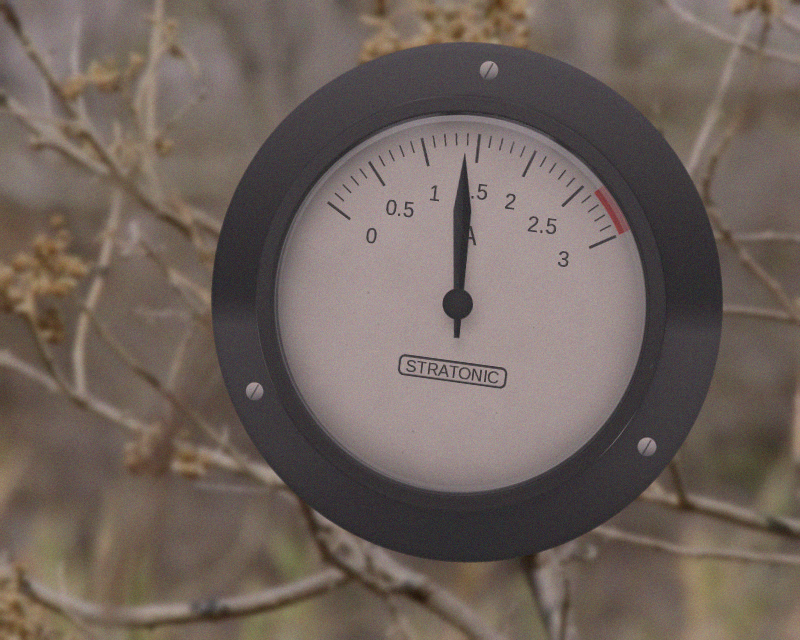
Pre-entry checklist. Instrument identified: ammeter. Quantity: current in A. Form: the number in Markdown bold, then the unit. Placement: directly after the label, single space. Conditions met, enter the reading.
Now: **1.4** A
